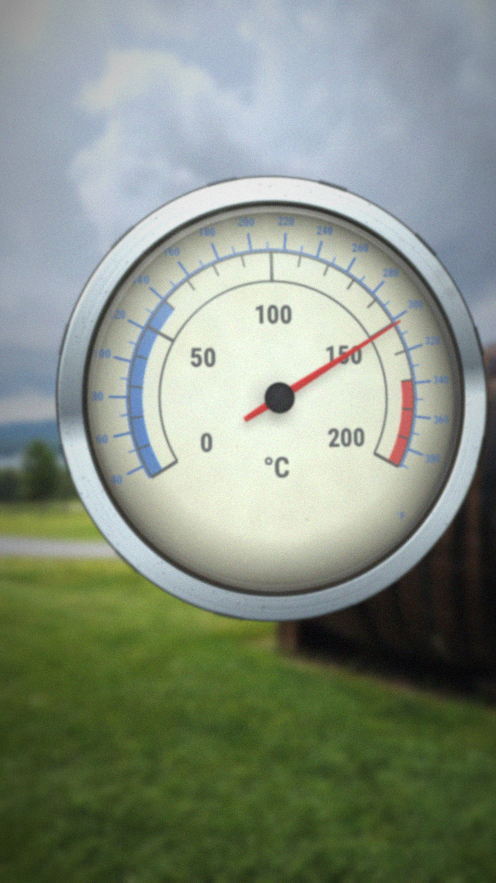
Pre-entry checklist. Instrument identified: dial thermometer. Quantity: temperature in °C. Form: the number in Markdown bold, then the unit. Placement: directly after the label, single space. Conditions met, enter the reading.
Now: **150** °C
